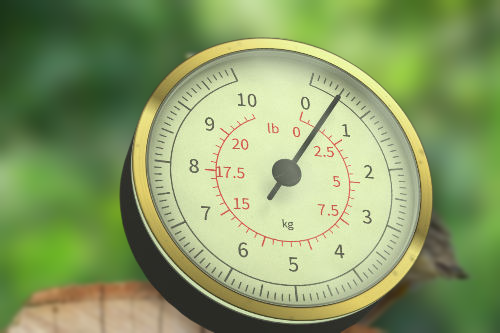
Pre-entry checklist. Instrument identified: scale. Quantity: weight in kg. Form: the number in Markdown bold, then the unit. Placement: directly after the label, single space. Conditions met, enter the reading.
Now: **0.5** kg
